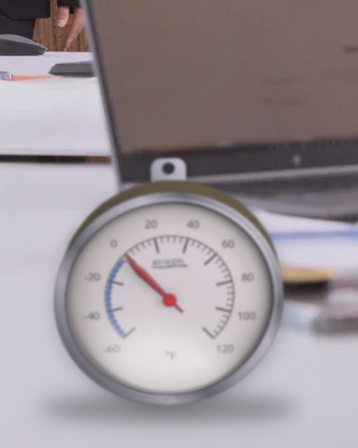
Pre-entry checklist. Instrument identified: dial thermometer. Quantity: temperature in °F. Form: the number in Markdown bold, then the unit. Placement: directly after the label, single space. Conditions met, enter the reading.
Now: **0** °F
